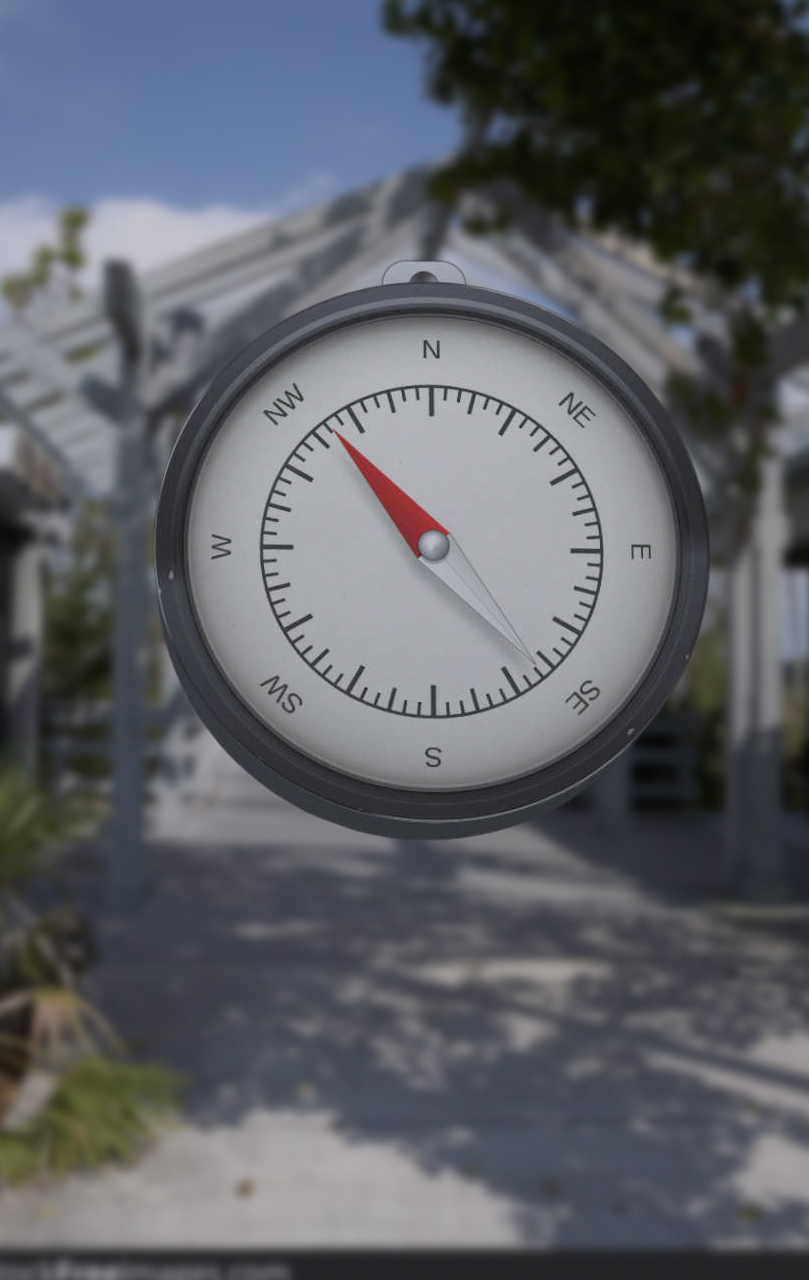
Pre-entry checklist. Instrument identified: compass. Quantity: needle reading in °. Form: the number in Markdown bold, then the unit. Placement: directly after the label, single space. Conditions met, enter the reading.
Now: **320** °
